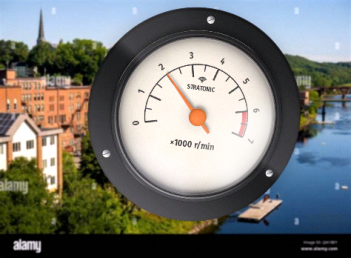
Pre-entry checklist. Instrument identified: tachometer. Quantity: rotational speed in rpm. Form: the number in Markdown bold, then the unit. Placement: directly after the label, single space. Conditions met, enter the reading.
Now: **2000** rpm
